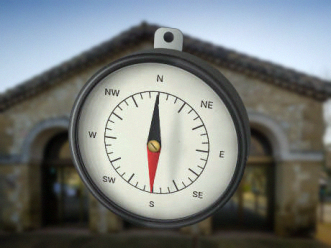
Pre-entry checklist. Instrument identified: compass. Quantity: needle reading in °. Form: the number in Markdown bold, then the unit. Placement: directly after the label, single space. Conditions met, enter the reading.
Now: **180** °
